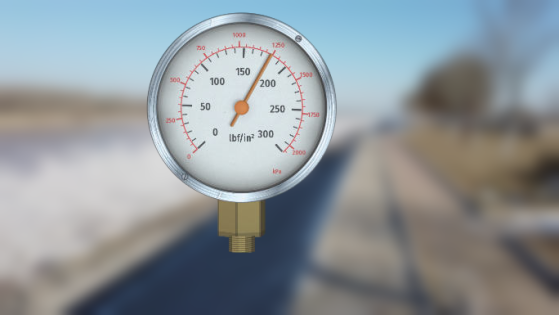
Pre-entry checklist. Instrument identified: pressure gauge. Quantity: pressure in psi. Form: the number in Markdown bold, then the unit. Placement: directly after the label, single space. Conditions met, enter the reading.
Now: **180** psi
